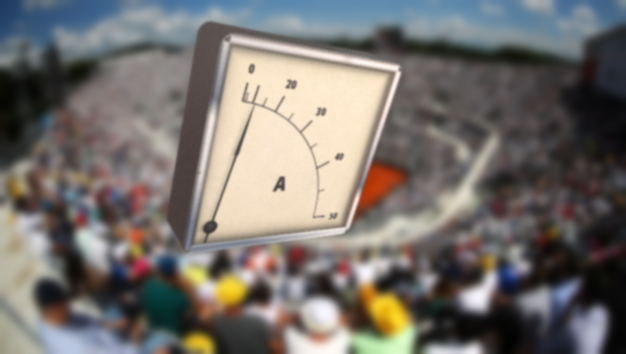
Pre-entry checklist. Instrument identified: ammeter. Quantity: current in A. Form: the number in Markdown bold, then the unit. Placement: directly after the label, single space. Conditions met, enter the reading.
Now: **10** A
